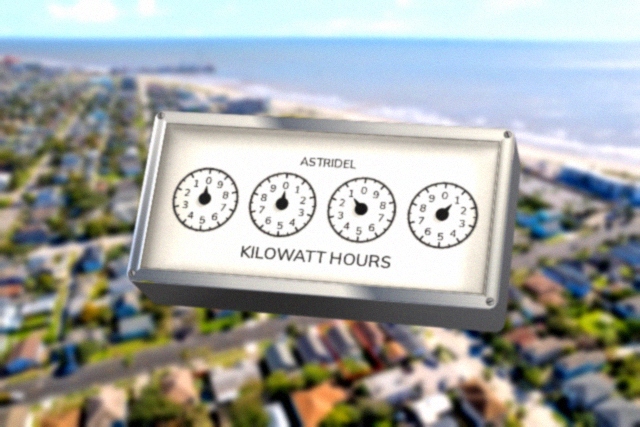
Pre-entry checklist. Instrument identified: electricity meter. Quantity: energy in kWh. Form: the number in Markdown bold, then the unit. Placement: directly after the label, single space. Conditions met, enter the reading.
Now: **11** kWh
